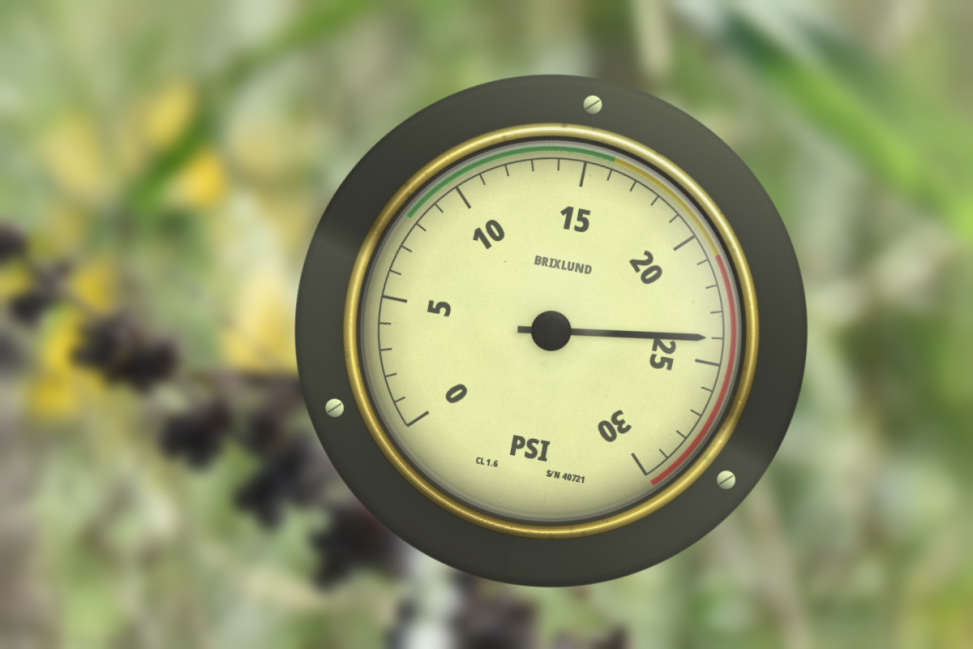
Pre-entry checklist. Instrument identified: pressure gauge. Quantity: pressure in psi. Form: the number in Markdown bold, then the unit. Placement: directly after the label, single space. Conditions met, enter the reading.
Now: **24** psi
